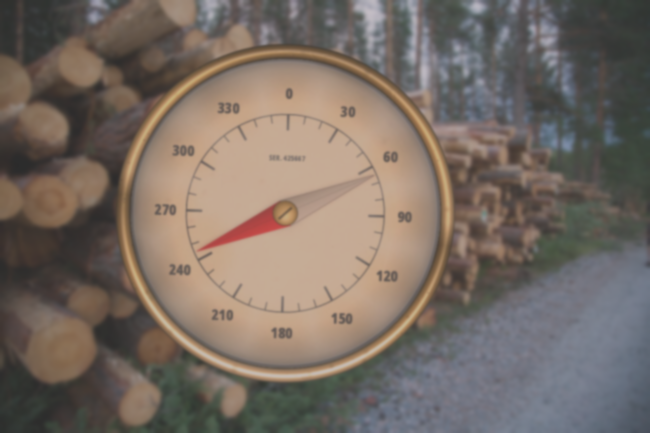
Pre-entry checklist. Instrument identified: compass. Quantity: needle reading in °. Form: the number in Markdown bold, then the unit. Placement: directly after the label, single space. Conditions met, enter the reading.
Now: **245** °
